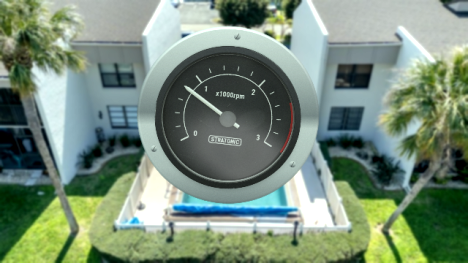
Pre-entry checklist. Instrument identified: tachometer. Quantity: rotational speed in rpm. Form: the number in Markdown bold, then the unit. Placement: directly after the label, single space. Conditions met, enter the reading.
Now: **800** rpm
